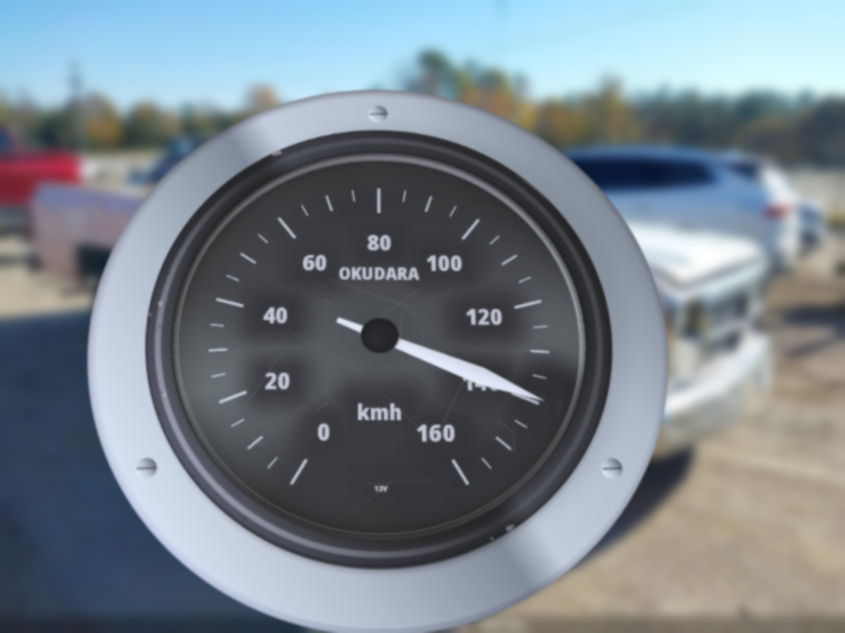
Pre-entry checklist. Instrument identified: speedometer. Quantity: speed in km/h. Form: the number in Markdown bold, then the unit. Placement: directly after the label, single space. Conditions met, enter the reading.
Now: **140** km/h
